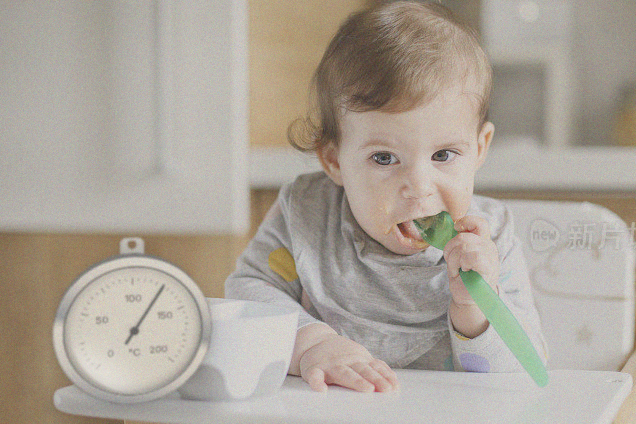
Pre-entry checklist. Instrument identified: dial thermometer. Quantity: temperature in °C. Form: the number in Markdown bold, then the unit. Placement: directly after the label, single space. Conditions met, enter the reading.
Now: **125** °C
